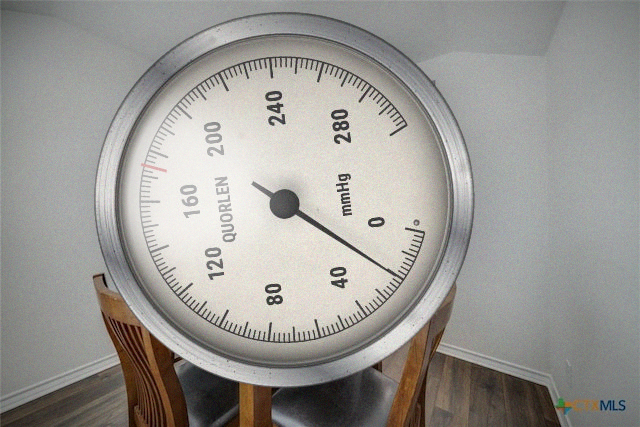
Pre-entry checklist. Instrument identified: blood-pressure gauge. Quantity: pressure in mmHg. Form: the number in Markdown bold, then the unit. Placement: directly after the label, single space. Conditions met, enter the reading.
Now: **20** mmHg
